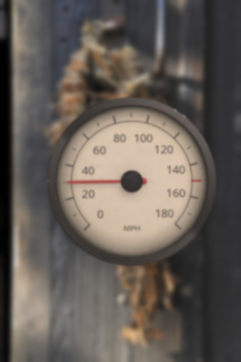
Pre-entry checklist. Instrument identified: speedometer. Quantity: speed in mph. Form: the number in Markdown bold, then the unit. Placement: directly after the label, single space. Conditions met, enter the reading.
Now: **30** mph
